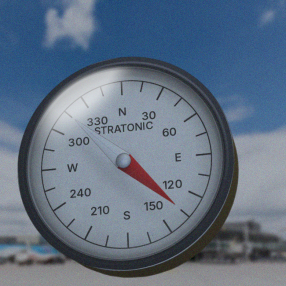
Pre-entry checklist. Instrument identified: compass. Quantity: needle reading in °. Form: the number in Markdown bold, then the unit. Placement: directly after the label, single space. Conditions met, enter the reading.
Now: **135** °
